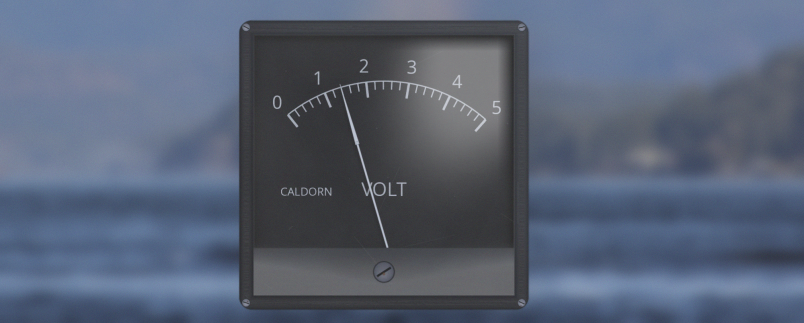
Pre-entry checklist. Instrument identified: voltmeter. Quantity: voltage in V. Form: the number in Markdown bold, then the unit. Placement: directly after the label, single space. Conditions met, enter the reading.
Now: **1.4** V
